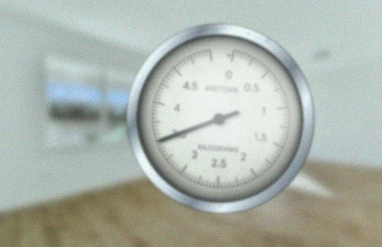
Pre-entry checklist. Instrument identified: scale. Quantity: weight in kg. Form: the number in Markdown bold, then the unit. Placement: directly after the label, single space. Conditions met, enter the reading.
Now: **3.5** kg
